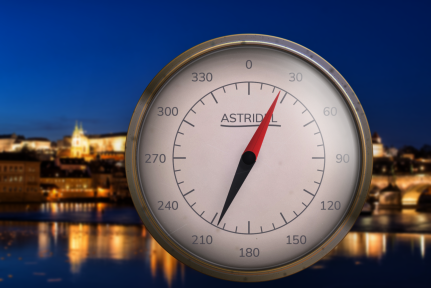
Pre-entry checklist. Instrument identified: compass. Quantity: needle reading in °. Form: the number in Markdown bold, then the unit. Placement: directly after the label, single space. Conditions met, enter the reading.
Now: **25** °
